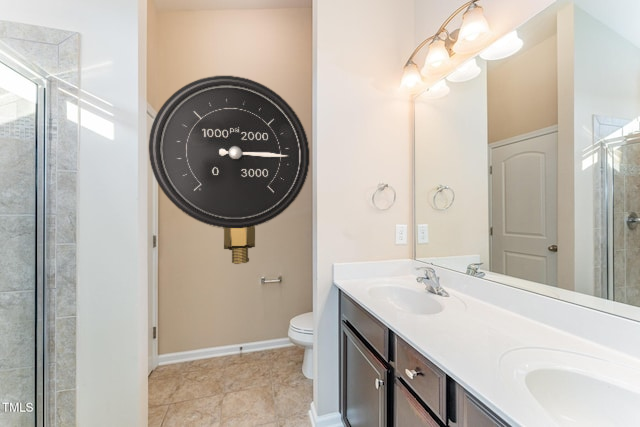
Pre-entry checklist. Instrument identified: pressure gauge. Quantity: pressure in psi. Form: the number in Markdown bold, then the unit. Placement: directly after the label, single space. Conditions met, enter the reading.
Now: **2500** psi
